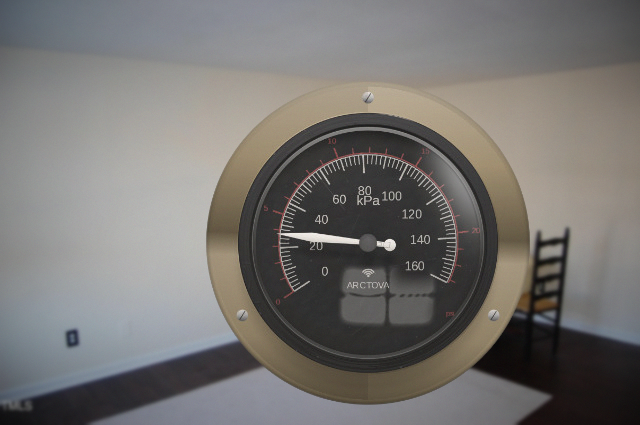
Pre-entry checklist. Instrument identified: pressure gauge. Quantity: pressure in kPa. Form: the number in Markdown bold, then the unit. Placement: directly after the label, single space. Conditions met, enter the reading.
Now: **26** kPa
